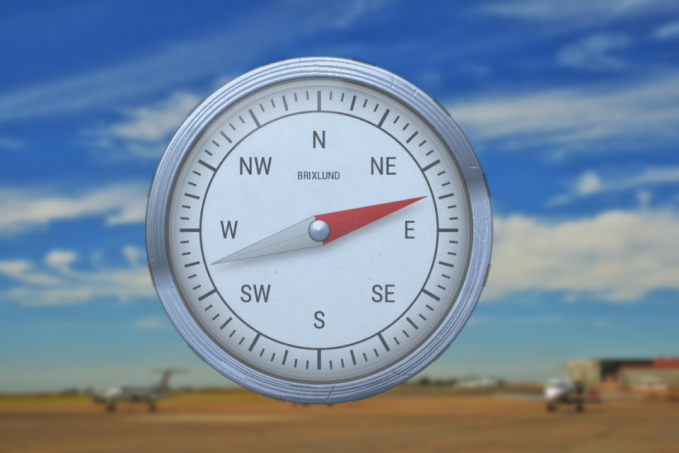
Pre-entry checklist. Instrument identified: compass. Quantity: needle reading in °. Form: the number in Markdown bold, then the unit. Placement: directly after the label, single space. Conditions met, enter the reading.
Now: **72.5** °
